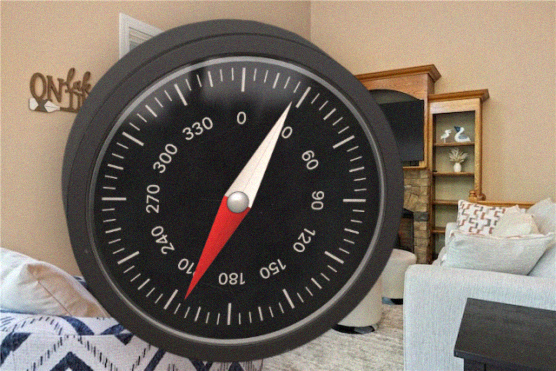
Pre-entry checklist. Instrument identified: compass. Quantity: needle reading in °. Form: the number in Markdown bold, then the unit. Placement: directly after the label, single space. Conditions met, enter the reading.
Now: **205** °
